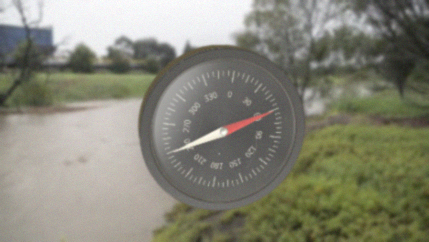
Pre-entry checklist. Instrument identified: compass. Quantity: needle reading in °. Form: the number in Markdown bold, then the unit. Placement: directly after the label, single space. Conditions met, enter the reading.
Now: **60** °
